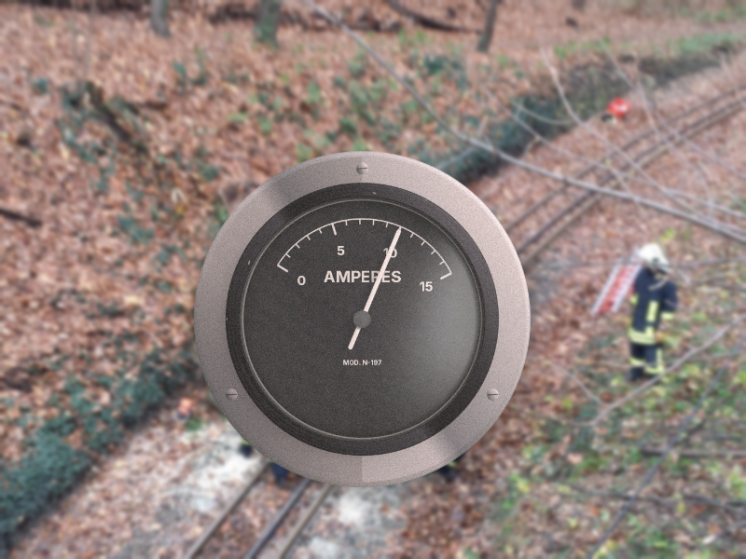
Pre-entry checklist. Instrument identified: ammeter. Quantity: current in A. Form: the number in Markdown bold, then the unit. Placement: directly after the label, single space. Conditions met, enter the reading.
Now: **10** A
